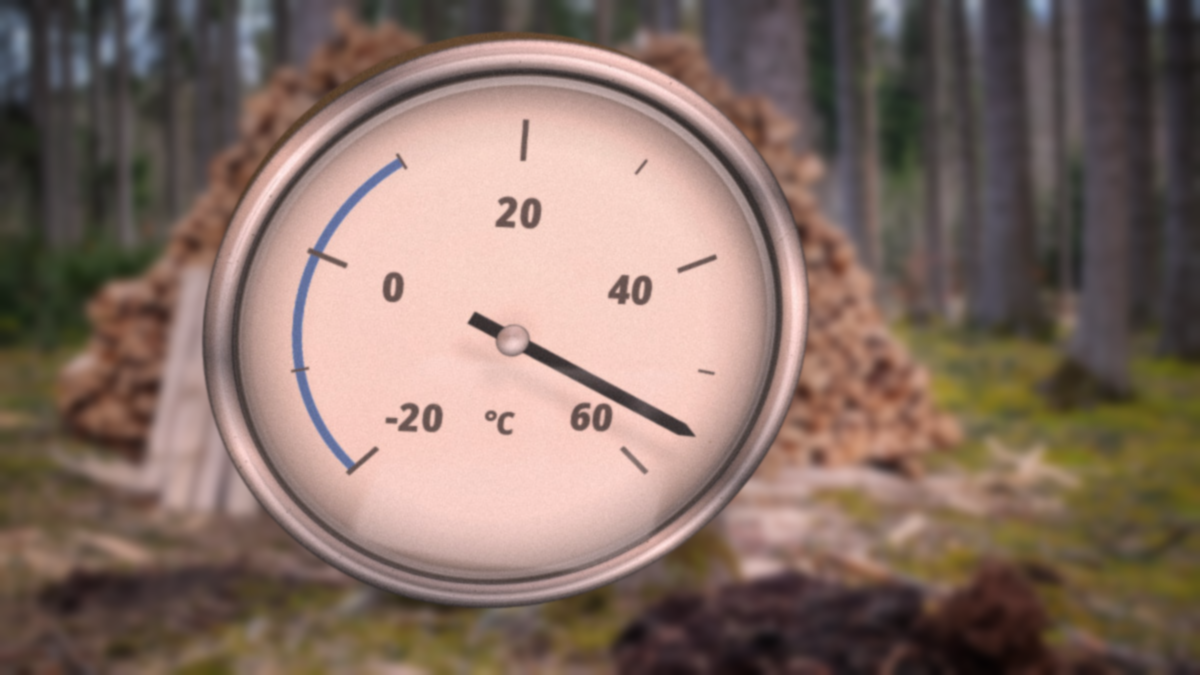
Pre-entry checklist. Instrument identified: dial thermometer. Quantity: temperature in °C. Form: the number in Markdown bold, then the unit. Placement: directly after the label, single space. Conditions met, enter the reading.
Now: **55** °C
